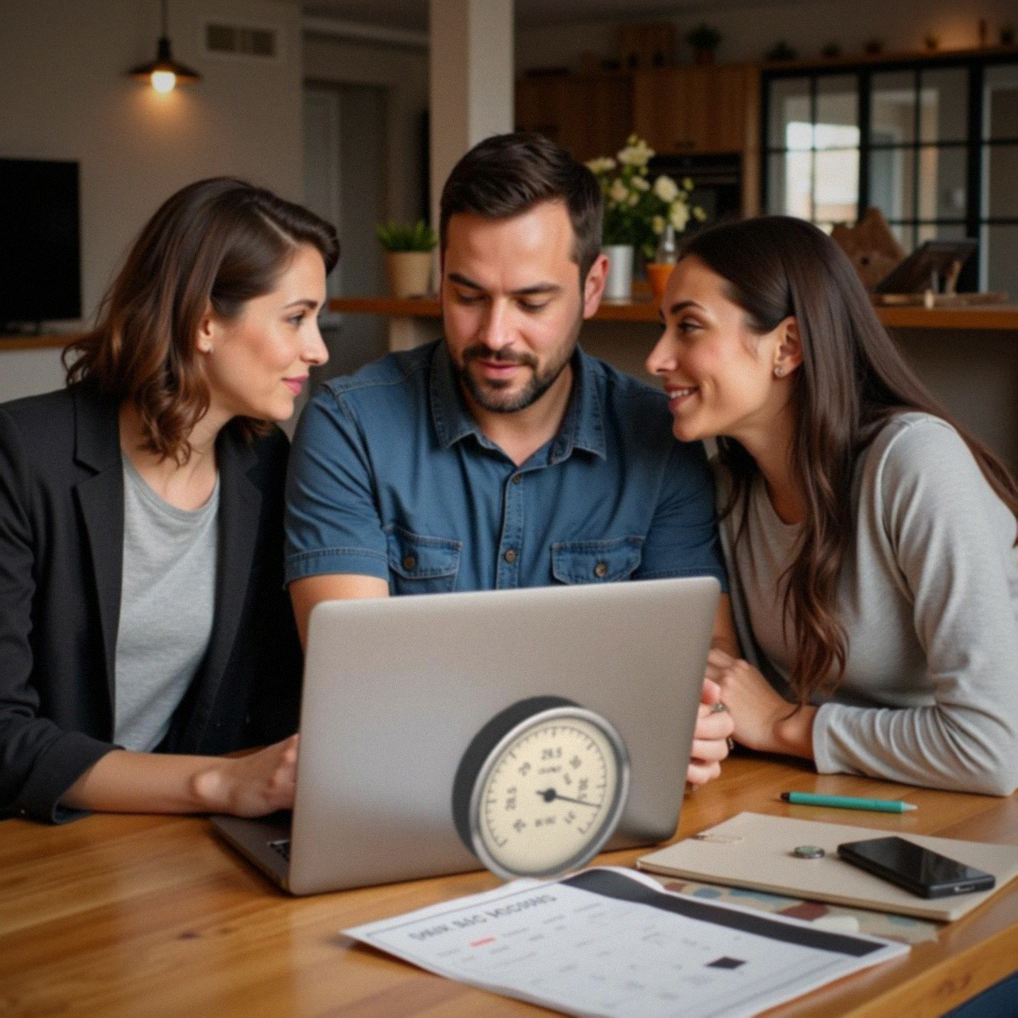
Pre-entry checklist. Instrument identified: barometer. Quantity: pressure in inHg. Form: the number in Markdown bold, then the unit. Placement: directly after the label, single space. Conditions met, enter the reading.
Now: **30.7** inHg
